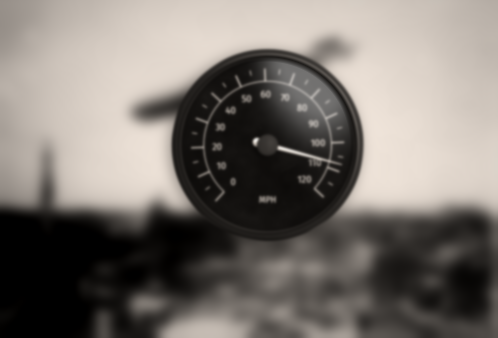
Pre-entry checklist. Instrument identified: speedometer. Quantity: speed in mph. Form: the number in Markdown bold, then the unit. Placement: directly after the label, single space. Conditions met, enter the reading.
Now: **107.5** mph
